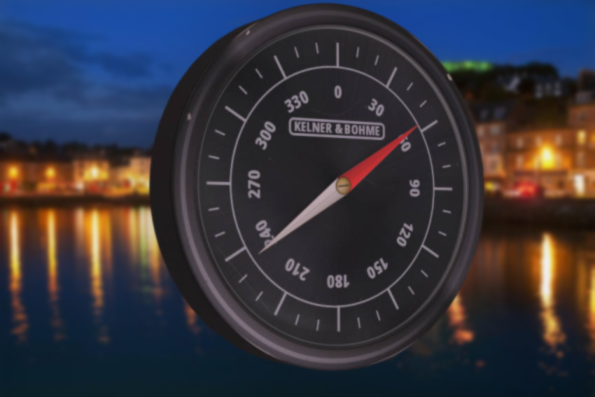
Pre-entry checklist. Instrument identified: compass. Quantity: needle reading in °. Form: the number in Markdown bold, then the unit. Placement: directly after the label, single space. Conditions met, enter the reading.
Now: **55** °
